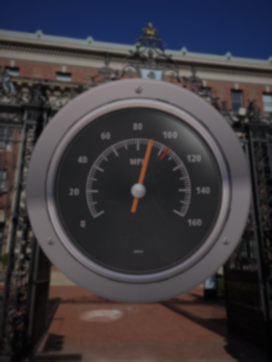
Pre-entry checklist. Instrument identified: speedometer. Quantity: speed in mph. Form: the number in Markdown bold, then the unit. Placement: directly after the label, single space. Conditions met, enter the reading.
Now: **90** mph
